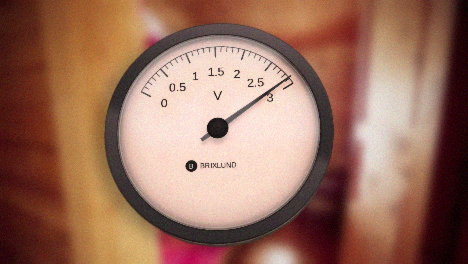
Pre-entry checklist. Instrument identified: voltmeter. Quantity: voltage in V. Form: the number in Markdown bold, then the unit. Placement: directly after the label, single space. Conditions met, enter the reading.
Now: **2.9** V
